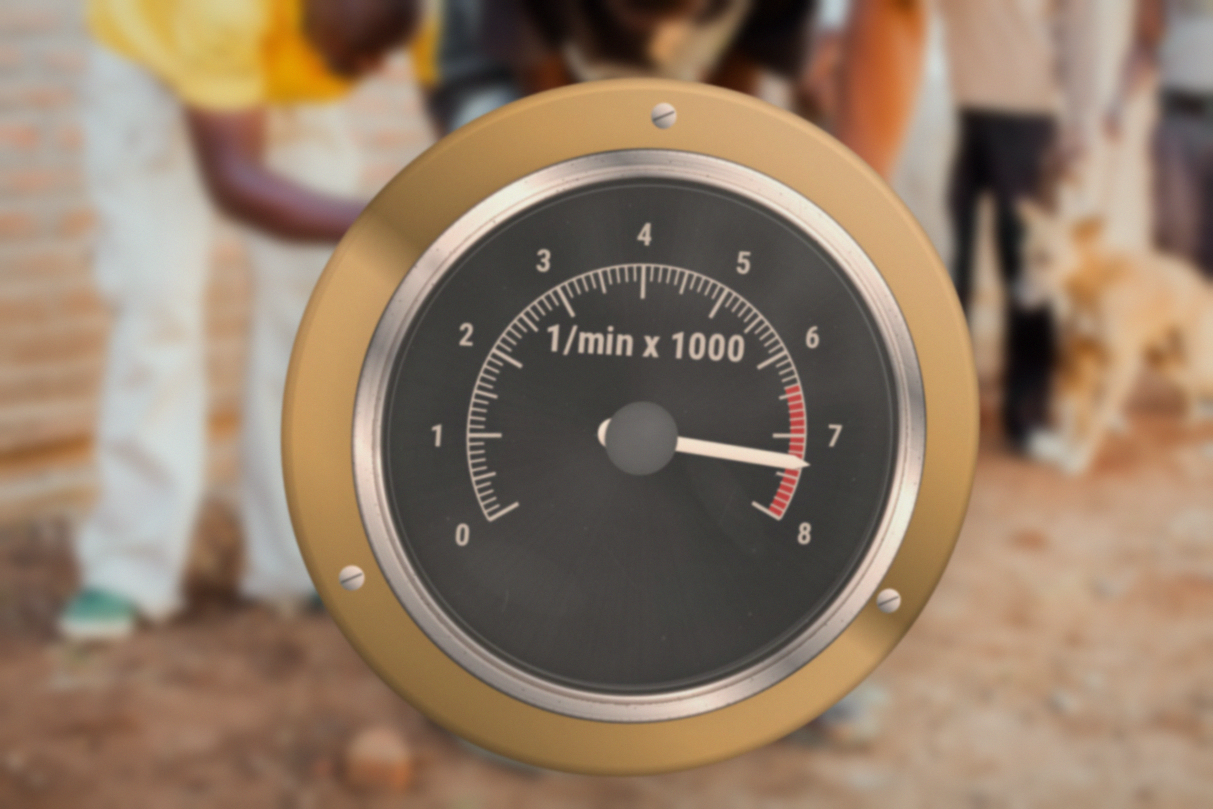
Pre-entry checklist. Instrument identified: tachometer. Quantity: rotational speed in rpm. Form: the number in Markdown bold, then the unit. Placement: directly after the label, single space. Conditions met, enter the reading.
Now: **7300** rpm
